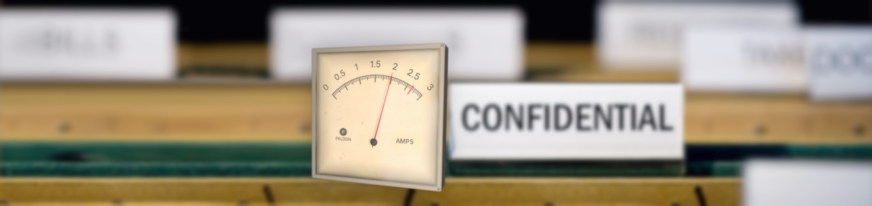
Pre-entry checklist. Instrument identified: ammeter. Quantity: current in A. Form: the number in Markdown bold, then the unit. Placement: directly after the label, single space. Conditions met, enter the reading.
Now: **2** A
